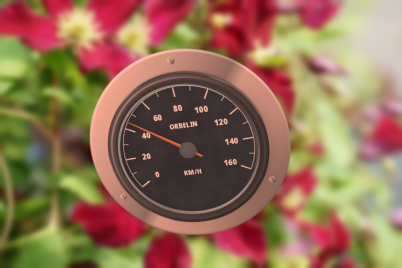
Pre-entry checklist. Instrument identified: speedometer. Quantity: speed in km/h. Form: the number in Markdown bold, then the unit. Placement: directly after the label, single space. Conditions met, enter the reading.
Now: **45** km/h
